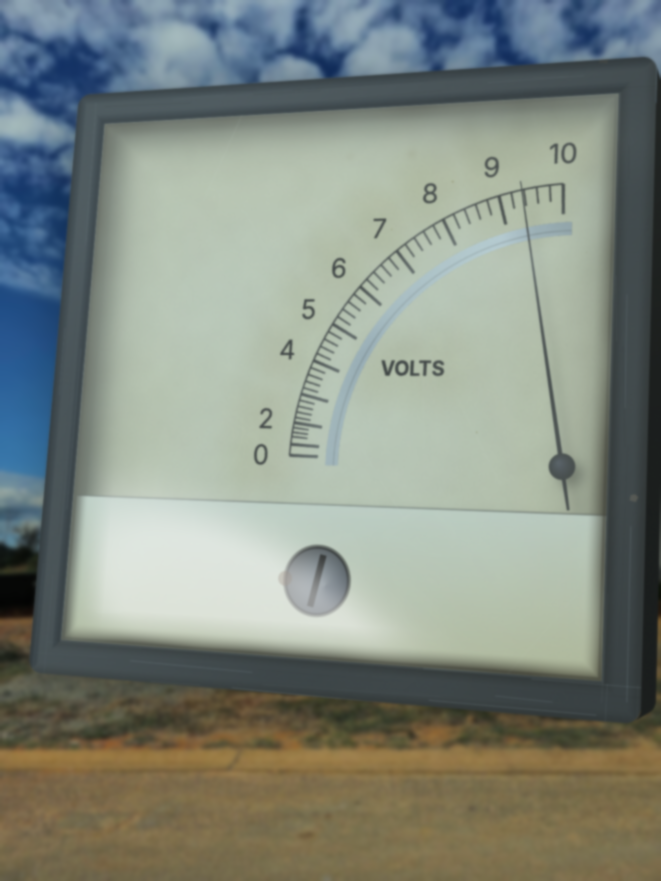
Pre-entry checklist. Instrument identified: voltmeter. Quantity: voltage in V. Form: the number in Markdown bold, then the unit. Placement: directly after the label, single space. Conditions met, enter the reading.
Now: **9.4** V
